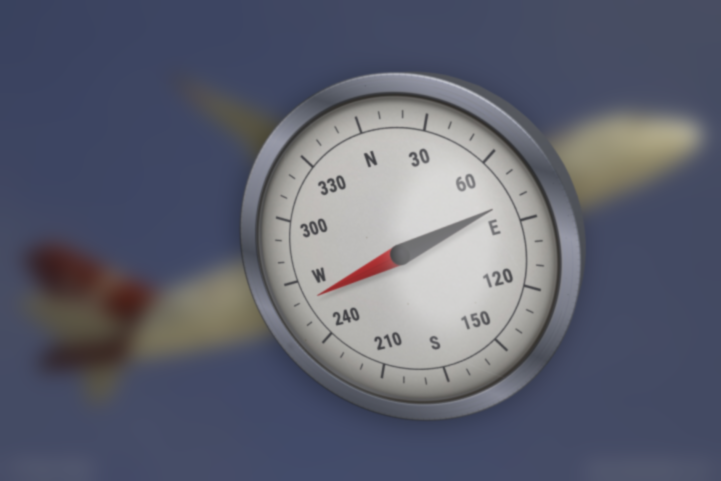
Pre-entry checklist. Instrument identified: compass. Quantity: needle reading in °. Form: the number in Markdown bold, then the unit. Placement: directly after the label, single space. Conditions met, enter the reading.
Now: **260** °
